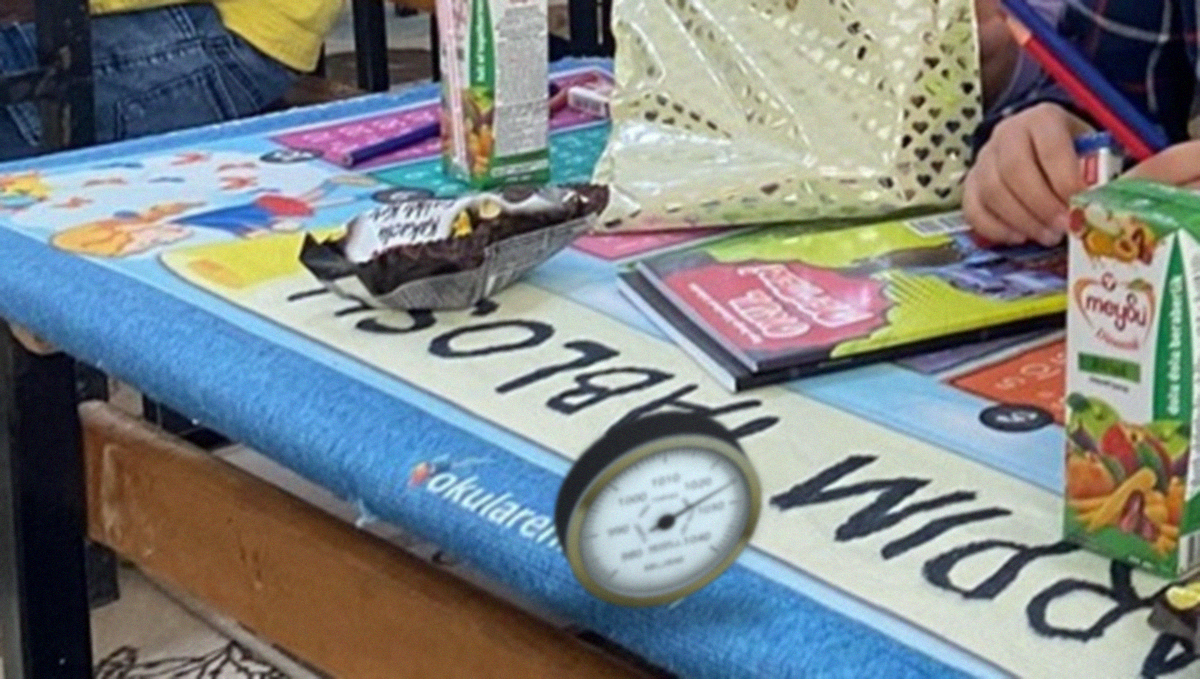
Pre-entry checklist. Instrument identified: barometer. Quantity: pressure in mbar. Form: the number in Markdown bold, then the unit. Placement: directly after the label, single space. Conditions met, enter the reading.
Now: **1025** mbar
